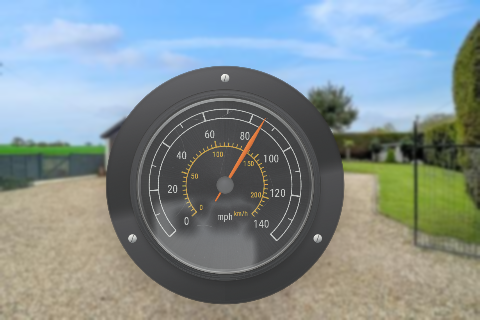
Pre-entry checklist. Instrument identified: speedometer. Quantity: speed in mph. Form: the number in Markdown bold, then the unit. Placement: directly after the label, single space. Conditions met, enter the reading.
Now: **85** mph
